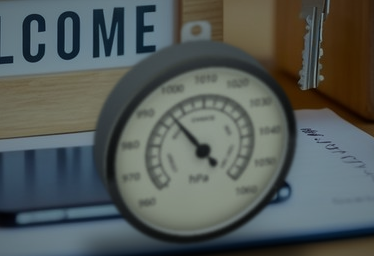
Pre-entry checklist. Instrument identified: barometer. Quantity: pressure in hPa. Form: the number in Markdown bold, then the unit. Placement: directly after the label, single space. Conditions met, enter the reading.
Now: **995** hPa
